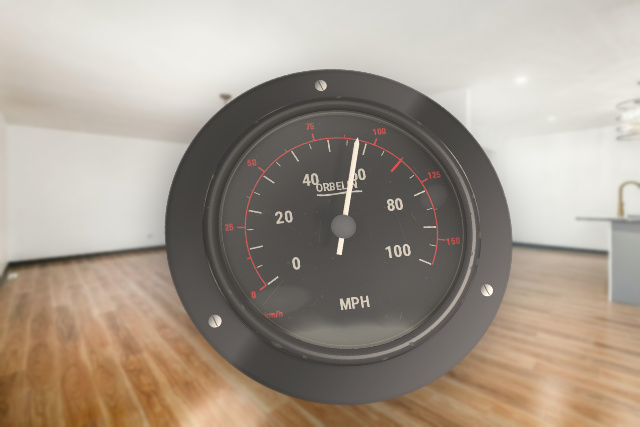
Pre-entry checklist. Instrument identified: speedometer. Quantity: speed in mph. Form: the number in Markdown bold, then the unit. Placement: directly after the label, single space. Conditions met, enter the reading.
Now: **57.5** mph
